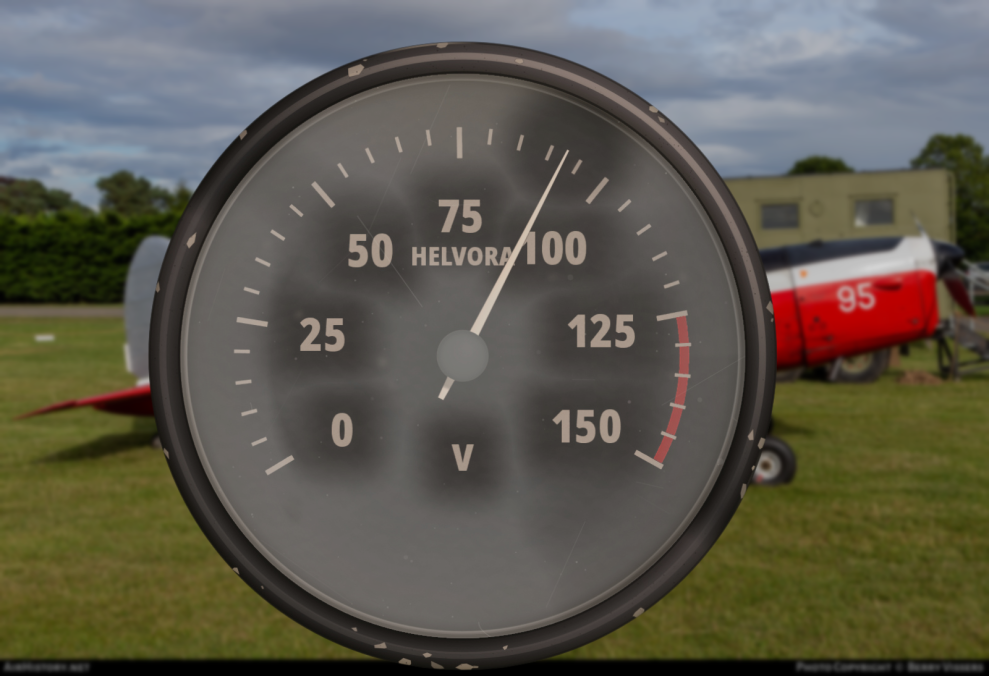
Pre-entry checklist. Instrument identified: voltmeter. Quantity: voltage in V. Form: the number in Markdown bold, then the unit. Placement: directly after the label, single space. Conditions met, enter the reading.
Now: **92.5** V
